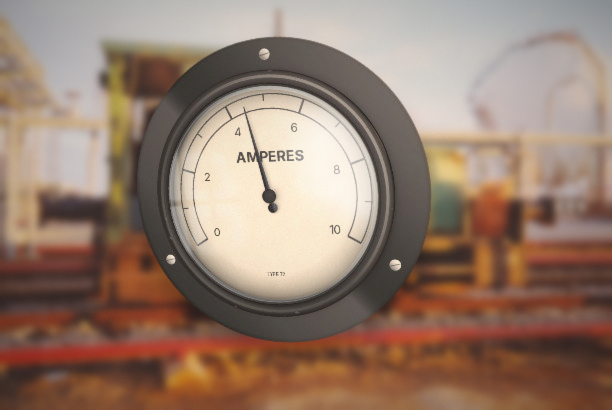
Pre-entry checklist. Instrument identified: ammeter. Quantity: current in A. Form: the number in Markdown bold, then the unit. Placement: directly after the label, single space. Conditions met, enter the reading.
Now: **4.5** A
